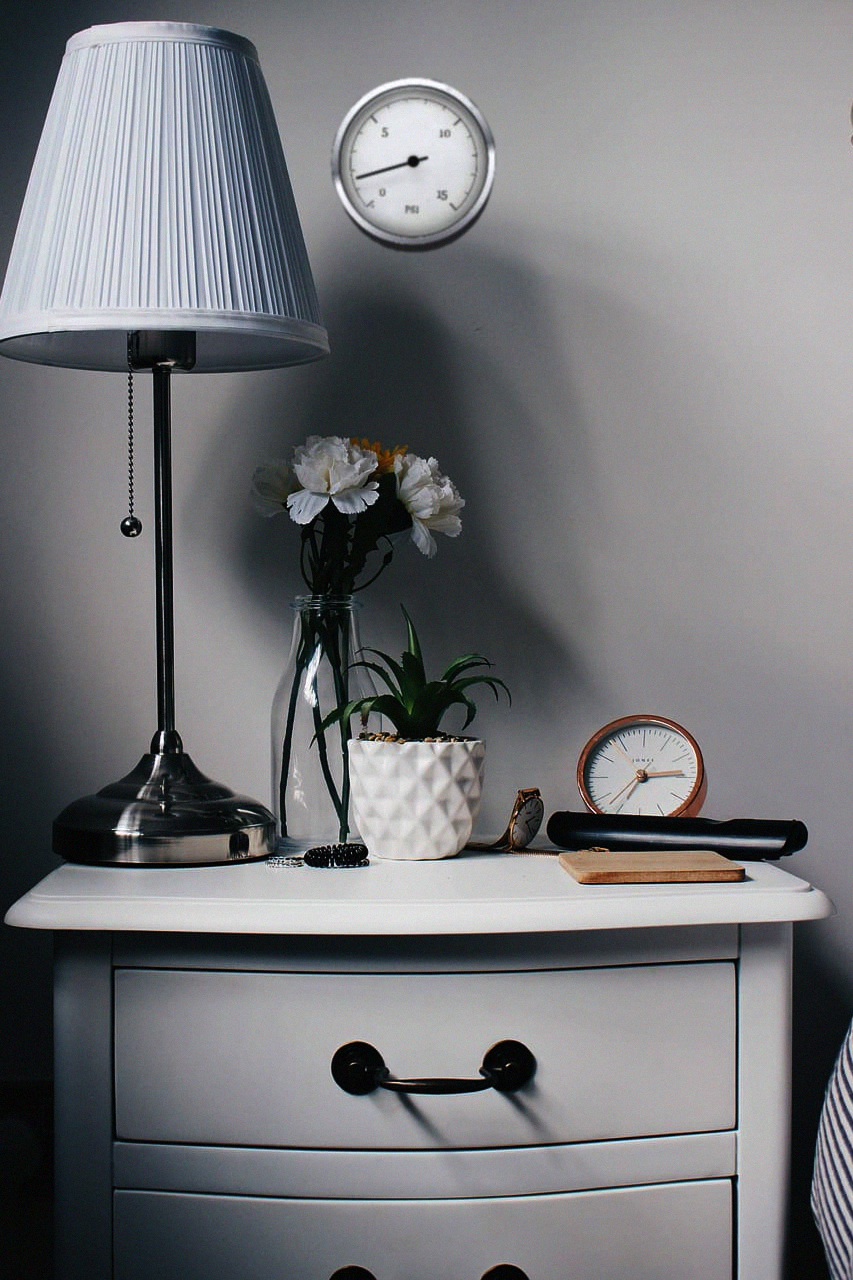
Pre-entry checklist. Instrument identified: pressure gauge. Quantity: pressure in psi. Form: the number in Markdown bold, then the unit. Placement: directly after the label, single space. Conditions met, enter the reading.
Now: **1.5** psi
